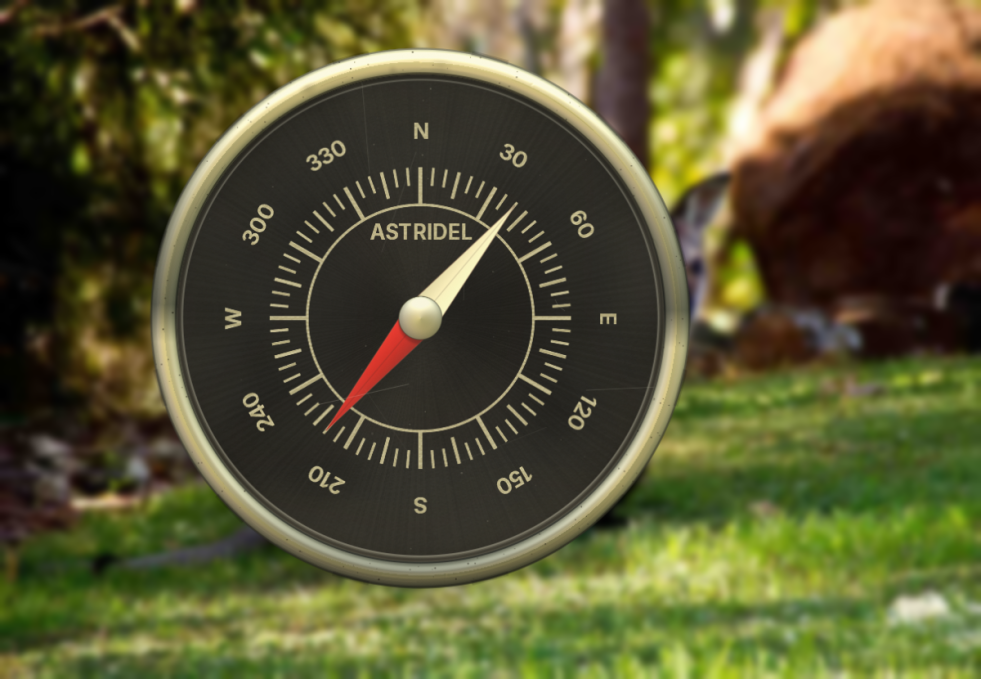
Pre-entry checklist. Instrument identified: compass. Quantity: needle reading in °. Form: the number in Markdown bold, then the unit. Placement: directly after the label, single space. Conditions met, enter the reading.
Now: **220** °
